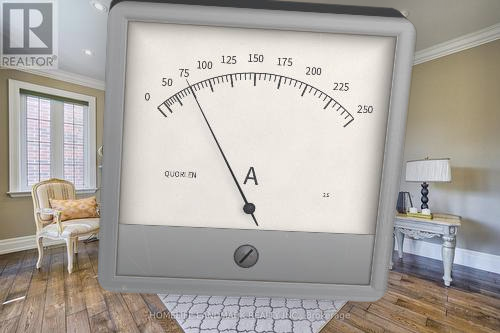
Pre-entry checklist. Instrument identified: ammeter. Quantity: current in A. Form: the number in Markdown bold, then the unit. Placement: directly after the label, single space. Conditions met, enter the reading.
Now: **75** A
